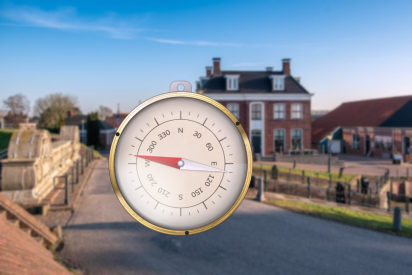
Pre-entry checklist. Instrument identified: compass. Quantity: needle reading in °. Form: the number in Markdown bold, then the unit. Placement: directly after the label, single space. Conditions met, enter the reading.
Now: **280** °
